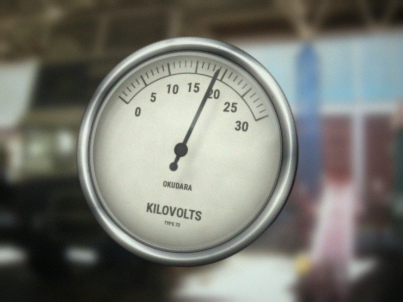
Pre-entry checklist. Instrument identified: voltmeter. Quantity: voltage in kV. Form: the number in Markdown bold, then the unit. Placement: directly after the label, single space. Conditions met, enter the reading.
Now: **19** kV
